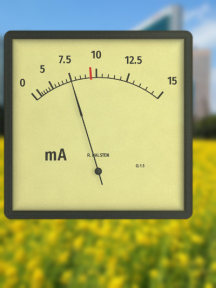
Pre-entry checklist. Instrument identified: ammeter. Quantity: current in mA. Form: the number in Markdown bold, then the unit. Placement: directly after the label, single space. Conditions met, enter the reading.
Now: **7.5** mA
